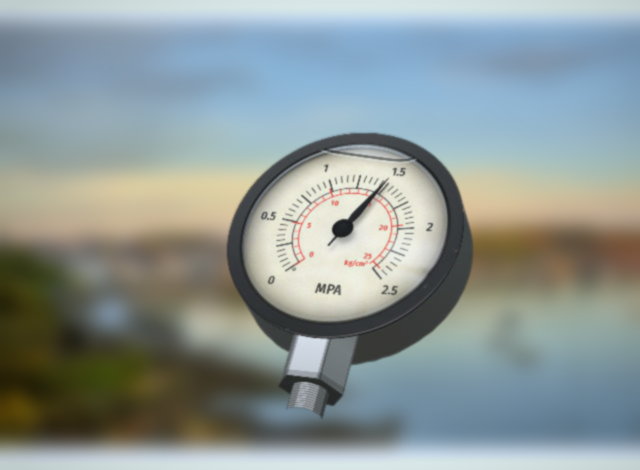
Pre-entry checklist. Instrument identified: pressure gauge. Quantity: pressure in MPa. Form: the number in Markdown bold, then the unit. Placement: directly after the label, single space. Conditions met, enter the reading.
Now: **1.5** MPa
